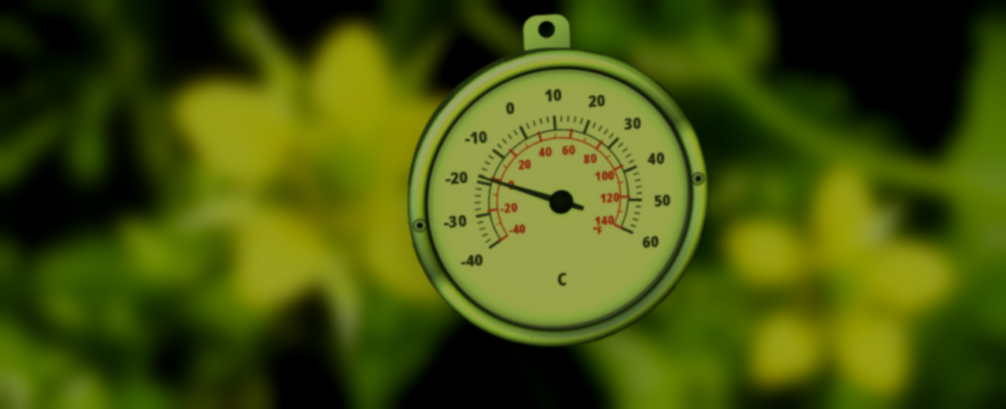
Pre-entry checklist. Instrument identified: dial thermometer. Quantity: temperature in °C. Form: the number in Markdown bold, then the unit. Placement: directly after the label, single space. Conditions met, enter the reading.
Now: **-18** °C
